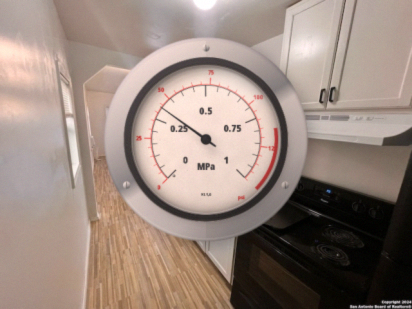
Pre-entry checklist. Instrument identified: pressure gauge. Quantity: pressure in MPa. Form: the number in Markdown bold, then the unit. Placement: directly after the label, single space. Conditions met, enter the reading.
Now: **0.3** MPa
